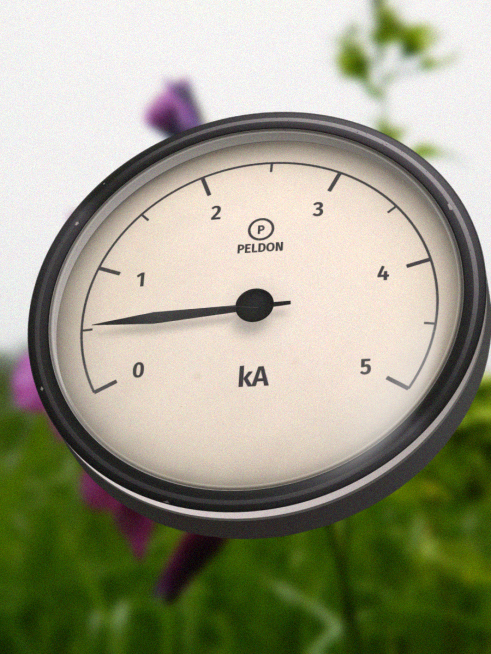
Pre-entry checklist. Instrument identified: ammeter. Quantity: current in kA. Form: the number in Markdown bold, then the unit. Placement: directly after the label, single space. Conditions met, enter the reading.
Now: **0.5** kA
